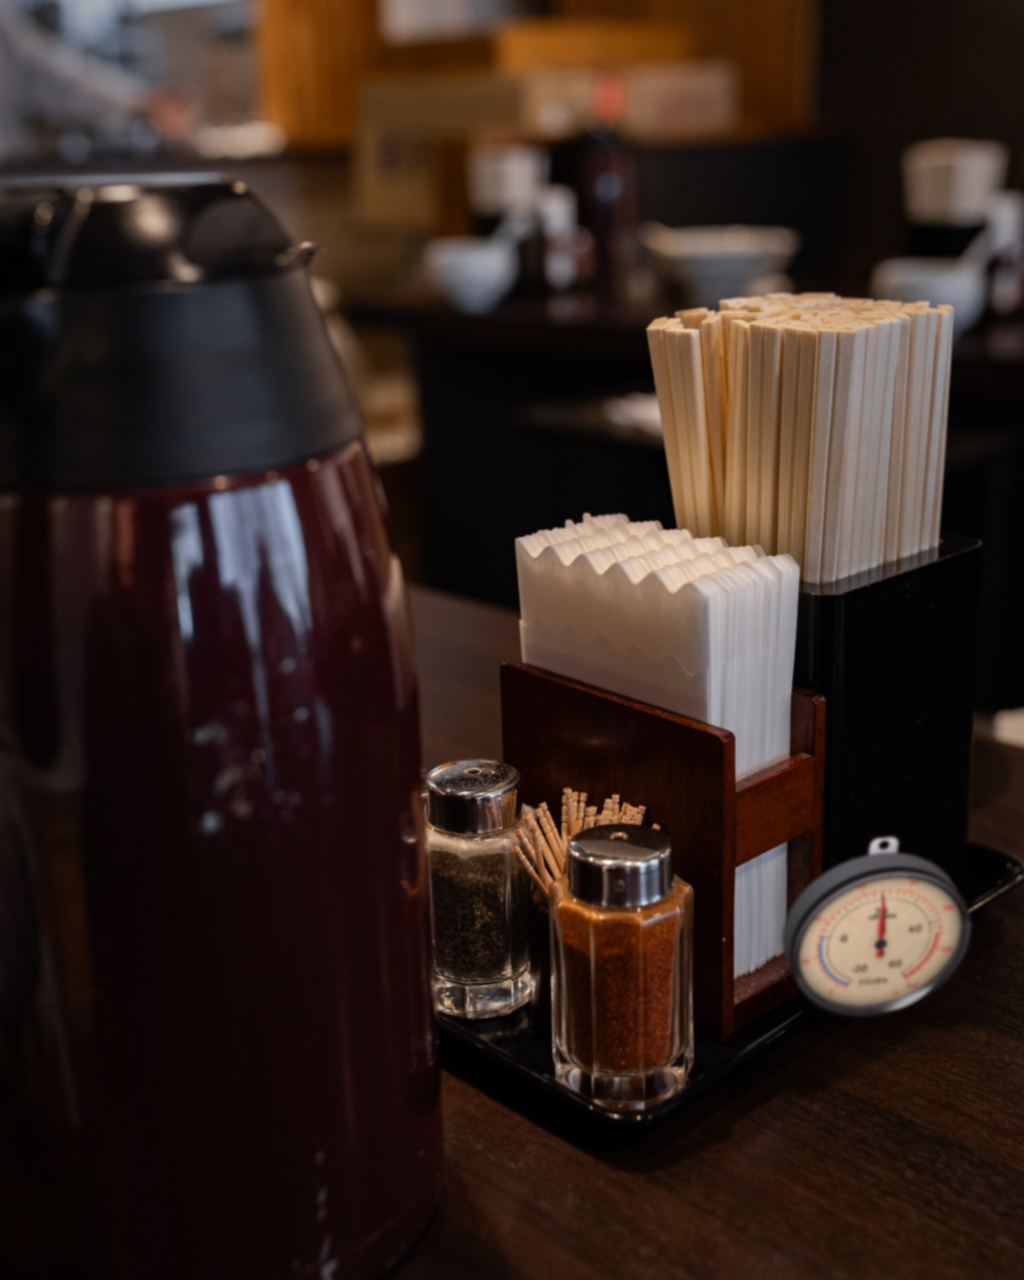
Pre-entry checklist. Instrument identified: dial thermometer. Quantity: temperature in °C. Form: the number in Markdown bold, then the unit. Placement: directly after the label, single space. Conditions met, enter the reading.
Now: **20** °C
